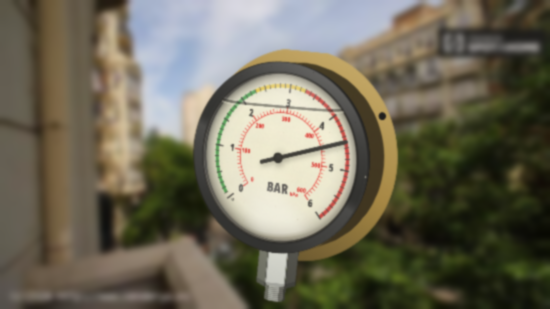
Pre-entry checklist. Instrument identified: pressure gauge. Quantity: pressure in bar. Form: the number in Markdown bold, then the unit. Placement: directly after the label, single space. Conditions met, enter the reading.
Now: **4.5** bar
